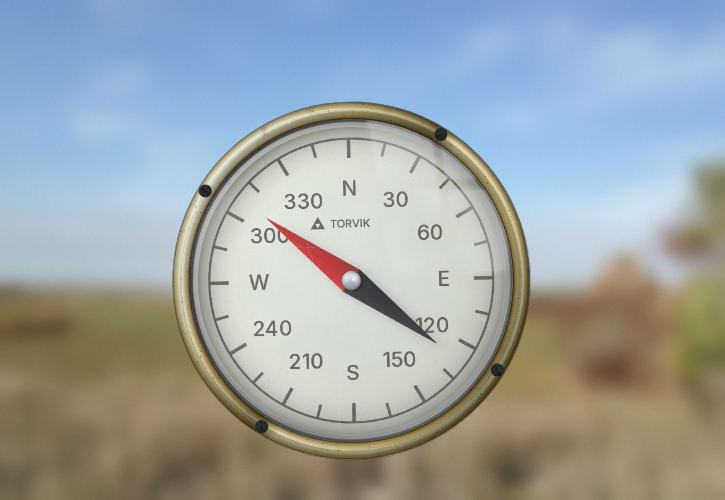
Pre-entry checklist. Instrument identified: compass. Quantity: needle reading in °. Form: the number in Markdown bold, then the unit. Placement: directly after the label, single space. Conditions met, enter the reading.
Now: **307.5** °
